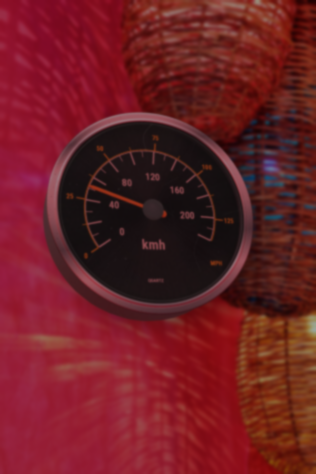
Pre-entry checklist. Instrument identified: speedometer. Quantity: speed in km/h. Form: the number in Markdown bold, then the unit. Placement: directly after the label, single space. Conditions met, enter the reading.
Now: **50** km/h
